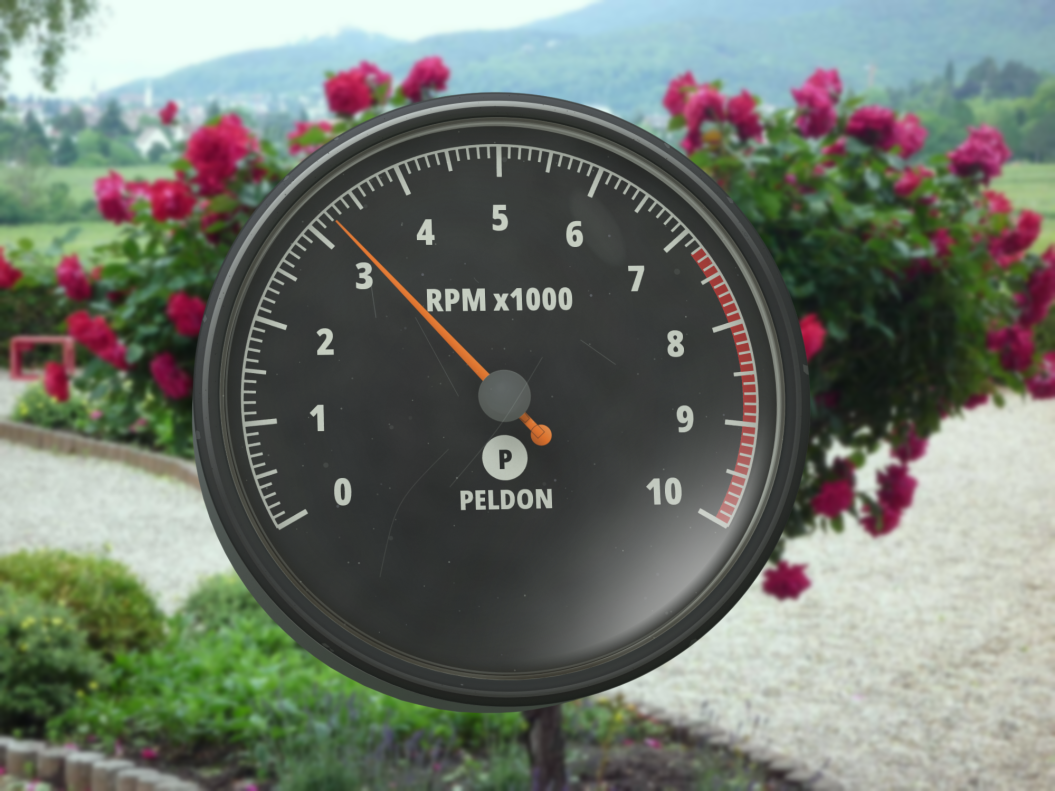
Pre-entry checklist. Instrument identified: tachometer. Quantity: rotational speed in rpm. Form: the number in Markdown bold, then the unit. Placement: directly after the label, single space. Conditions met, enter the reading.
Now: **3200** rpm
